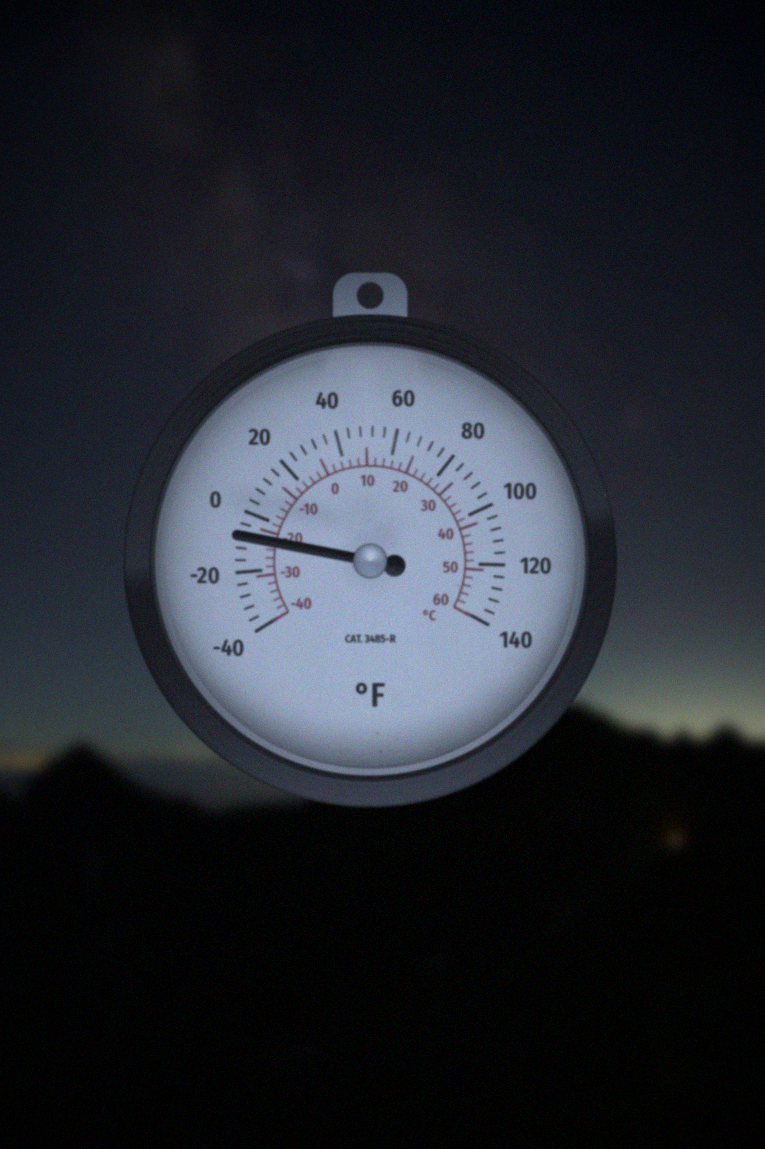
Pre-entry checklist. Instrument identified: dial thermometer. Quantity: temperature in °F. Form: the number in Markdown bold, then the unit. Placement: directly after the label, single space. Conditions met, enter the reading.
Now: **-8** °F
